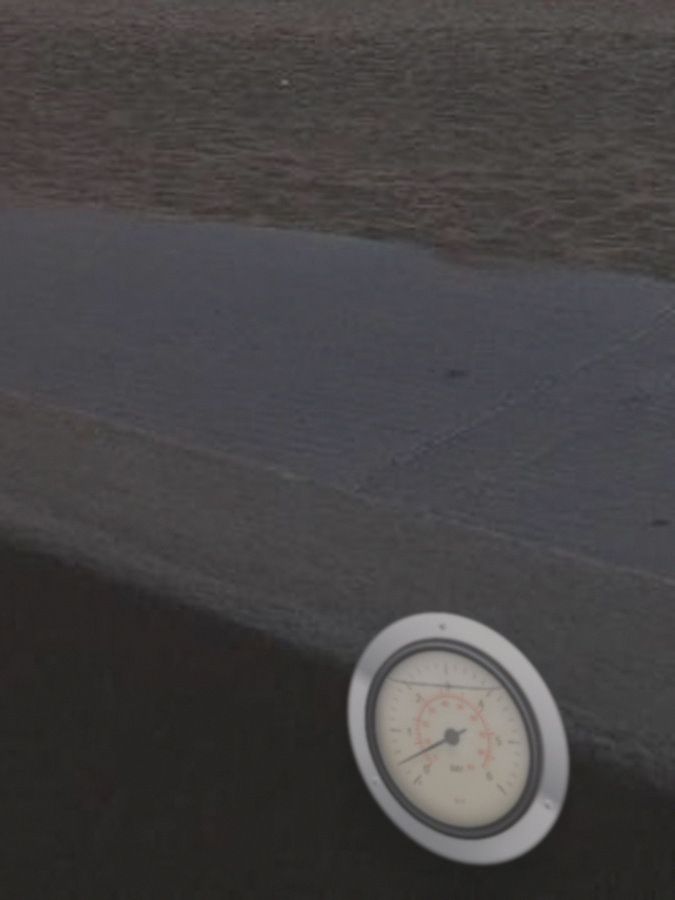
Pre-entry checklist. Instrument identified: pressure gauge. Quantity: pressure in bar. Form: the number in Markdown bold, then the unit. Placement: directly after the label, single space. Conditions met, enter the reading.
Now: **0.4** bar
